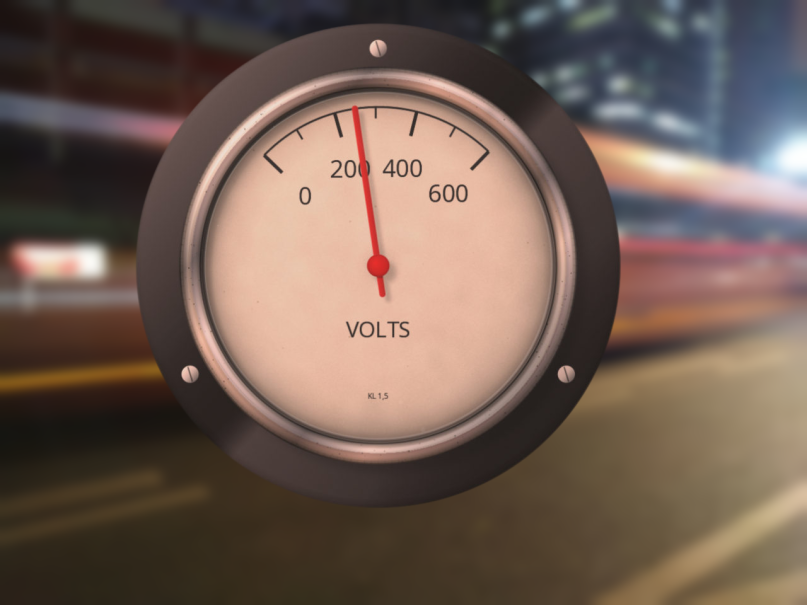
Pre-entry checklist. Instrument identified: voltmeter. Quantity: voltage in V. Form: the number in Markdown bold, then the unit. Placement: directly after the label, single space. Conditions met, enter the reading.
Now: **250** V
